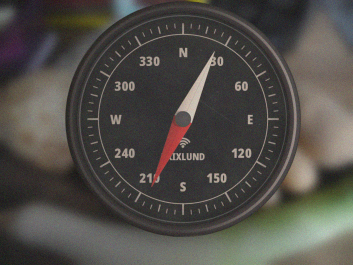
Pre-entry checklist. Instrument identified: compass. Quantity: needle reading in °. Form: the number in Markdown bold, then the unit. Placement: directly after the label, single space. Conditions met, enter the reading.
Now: **205** °
